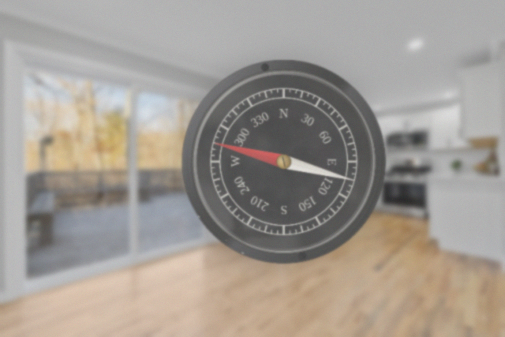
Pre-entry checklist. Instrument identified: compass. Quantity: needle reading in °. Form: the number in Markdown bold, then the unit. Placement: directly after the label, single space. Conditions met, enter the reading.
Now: **285** °
